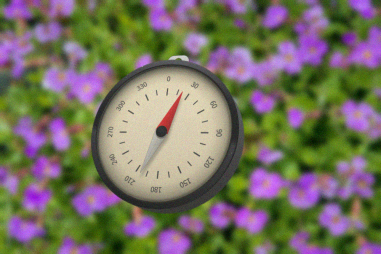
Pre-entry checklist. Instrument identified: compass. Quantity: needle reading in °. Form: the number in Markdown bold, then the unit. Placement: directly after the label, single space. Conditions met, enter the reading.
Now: **22.5** °
